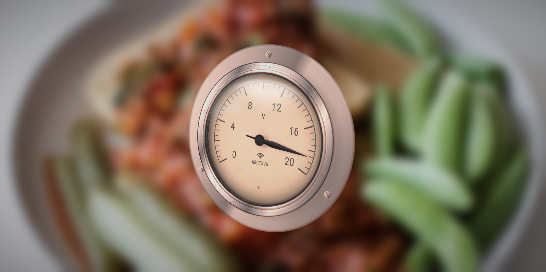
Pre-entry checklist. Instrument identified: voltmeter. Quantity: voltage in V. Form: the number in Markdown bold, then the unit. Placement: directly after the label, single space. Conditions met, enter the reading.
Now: **18.5** V
